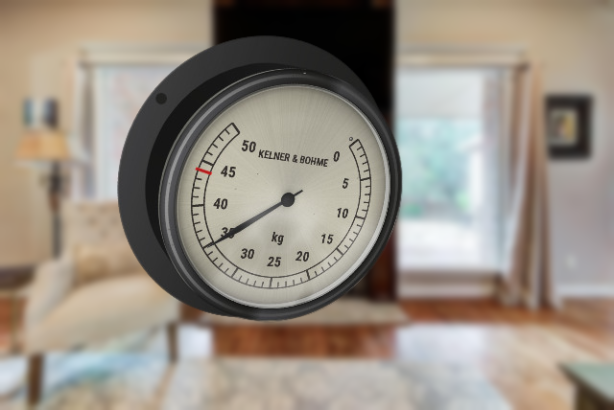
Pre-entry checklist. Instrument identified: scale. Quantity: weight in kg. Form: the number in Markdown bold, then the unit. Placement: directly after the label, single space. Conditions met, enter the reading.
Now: **35** kg
